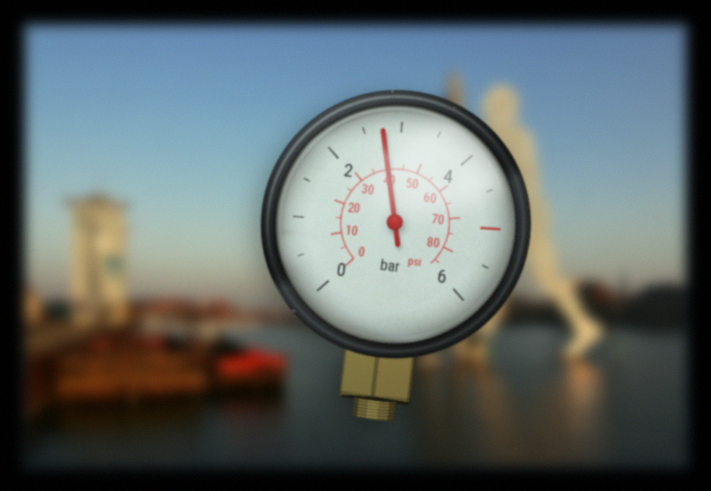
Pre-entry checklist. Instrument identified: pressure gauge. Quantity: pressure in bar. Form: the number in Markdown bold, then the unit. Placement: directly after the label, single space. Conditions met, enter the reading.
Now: **2.75** bar
